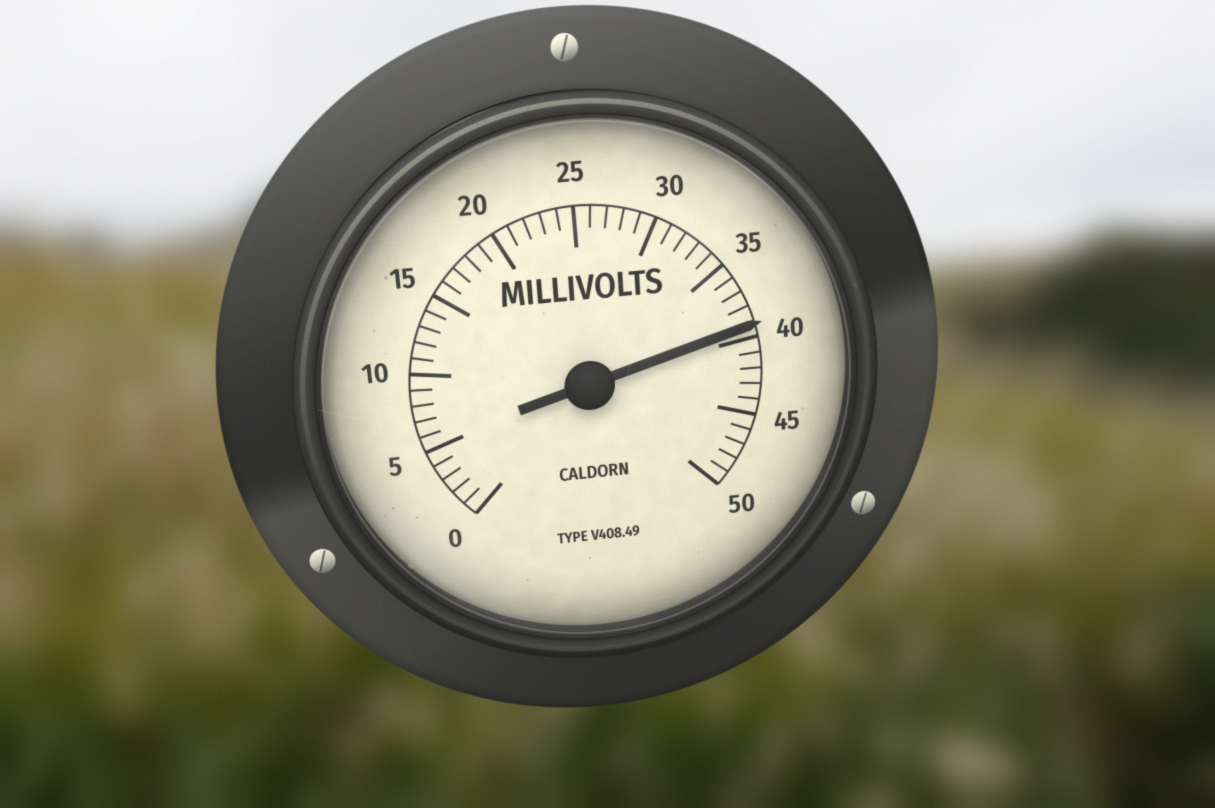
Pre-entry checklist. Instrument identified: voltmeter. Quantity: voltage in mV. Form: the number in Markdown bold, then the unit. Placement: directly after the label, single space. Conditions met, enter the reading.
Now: **39** mV
